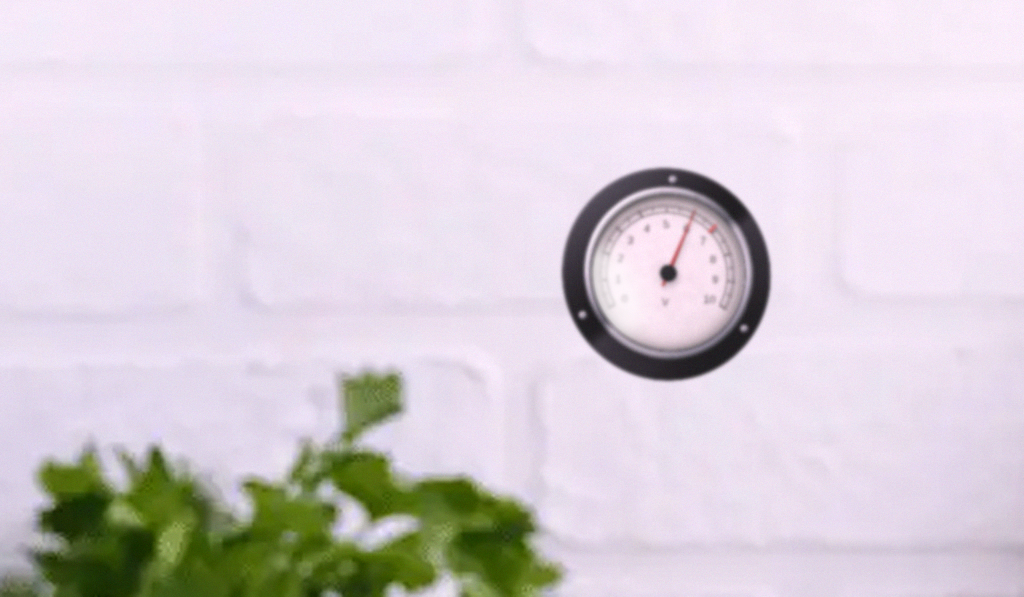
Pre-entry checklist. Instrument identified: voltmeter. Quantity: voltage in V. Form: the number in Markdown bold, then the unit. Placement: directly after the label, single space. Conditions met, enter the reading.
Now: **6** V
